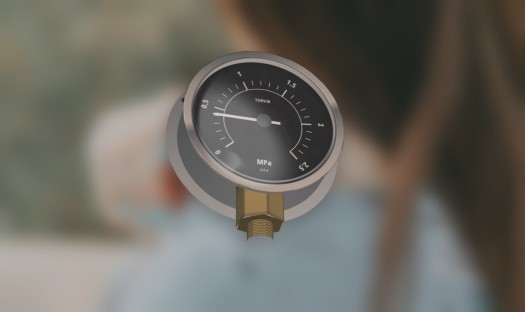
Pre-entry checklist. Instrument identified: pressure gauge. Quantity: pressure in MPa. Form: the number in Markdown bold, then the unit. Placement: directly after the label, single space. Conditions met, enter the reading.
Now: **0.4** MPa
